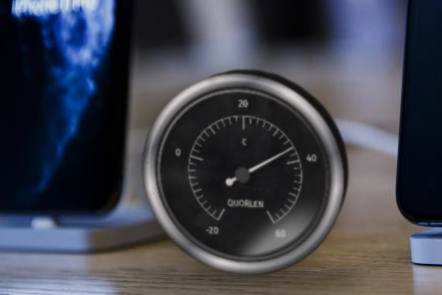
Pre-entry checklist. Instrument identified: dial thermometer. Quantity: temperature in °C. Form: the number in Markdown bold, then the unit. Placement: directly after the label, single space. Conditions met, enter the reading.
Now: **36** °C
